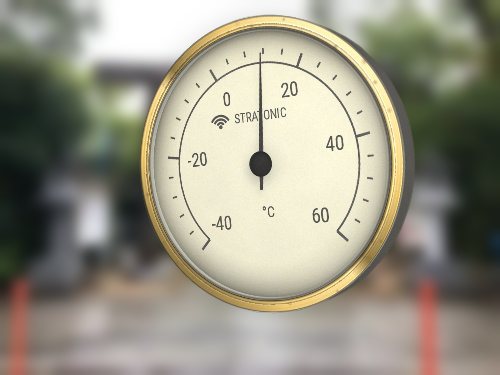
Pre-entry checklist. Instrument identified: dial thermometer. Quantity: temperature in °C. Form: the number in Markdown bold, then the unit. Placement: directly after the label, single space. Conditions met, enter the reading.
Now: **12** °C
